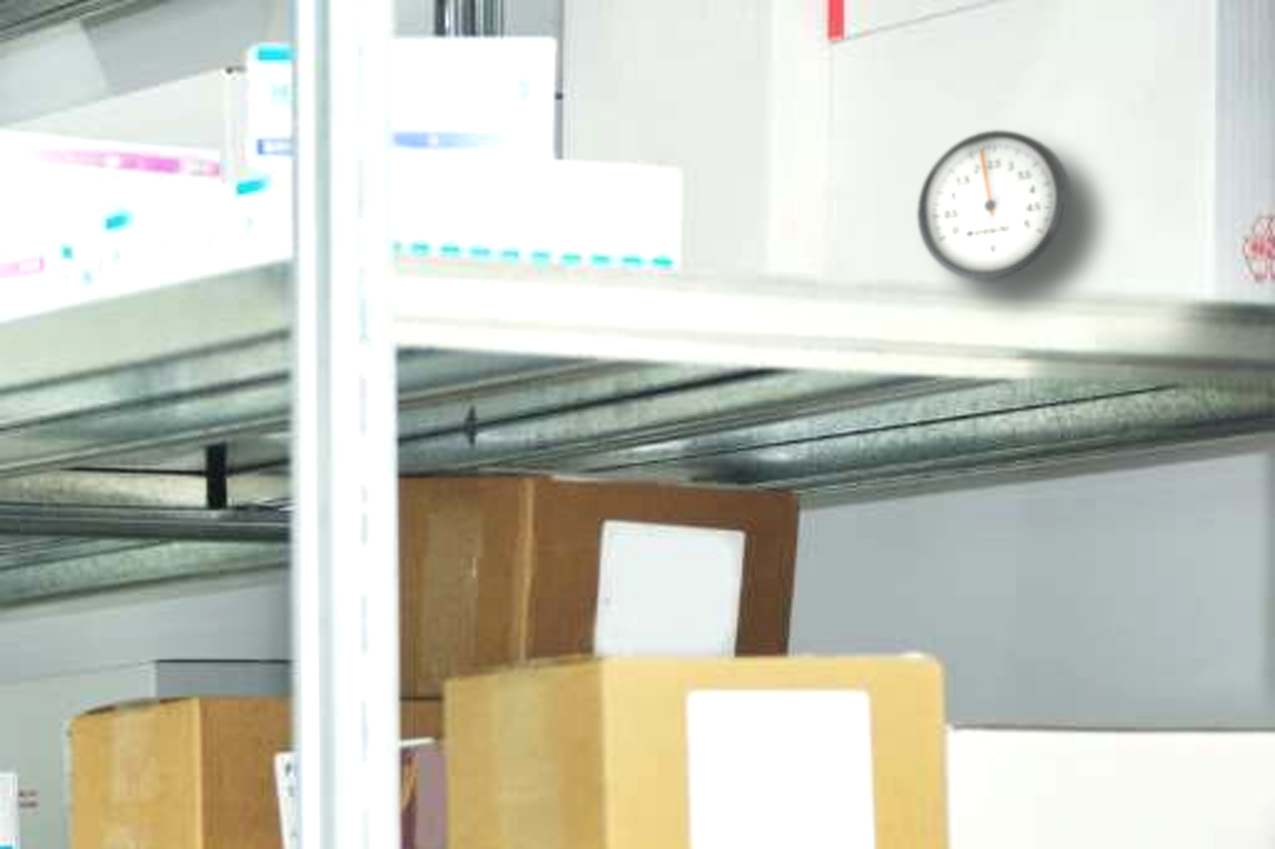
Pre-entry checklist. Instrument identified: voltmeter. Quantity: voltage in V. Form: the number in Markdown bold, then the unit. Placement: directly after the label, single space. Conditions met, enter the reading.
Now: **2.25** V
